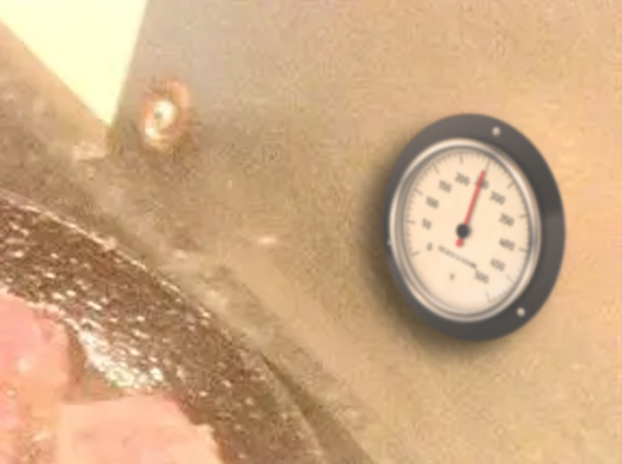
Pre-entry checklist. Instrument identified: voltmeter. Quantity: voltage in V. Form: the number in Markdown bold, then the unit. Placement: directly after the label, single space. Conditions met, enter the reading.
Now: **250** V
